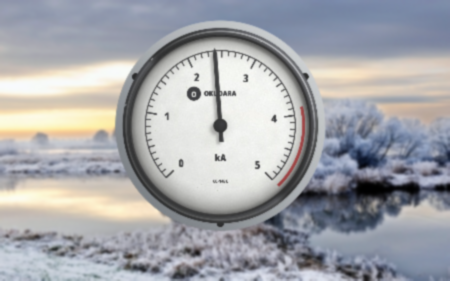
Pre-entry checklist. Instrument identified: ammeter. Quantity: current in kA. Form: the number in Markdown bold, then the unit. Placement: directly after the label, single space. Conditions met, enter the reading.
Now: **2.4** kA
